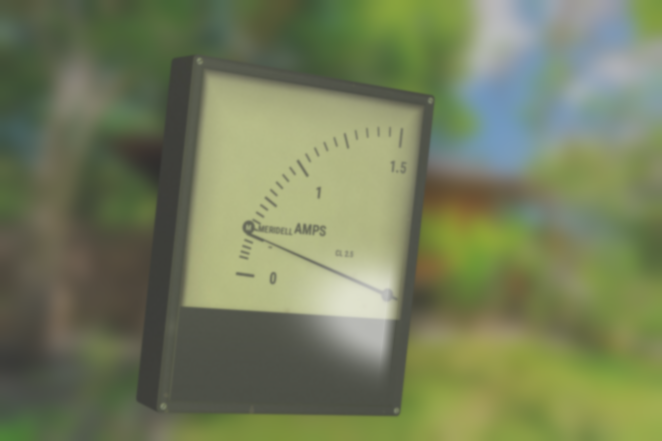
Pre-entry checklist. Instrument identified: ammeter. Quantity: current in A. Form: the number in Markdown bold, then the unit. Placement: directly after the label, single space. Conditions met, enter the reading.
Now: **0.5** A
